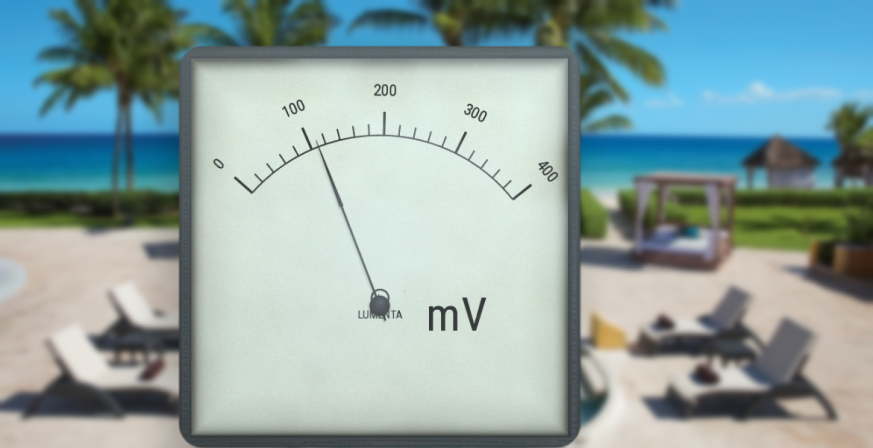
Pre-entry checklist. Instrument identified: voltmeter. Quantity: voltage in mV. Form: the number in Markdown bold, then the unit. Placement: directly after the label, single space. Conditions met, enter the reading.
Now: **110** mV
